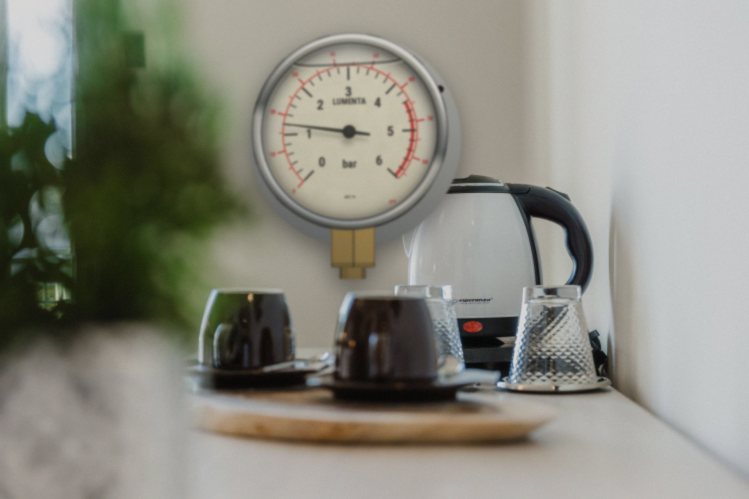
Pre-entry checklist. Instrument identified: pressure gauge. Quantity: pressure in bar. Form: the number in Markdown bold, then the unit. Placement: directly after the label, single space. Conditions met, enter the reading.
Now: **1.2** bar
